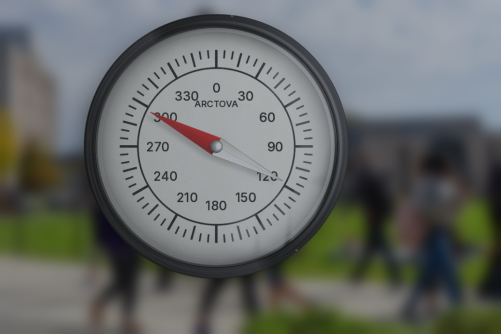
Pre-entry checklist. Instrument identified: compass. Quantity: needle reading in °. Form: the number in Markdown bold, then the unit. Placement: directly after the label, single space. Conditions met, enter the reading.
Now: **297.5** °
